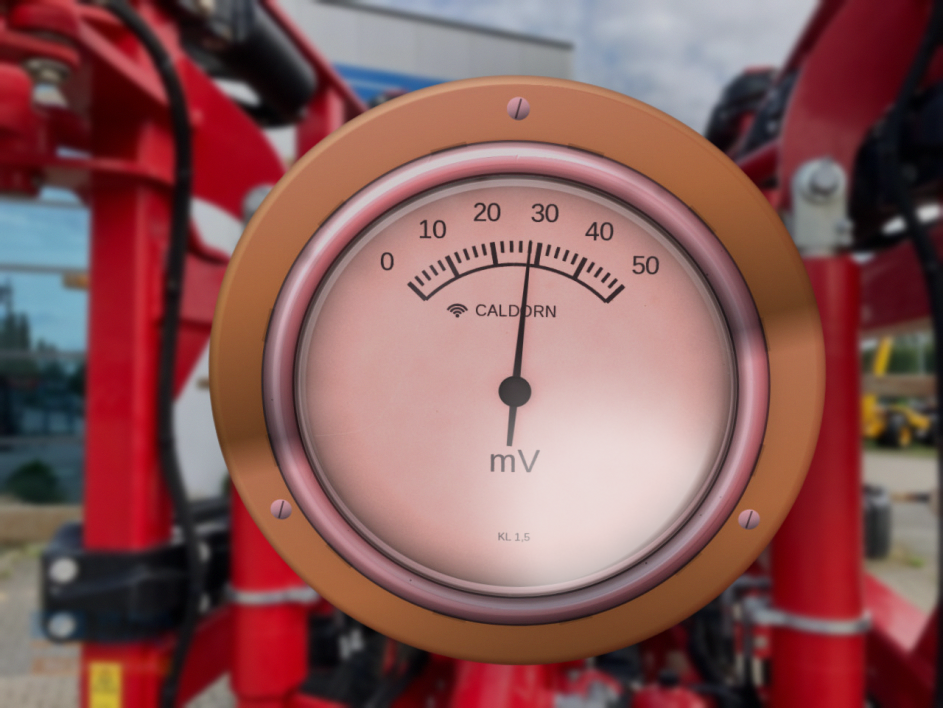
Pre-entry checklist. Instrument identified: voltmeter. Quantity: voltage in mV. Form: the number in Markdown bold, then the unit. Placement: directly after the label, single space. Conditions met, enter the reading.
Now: **28** mV
